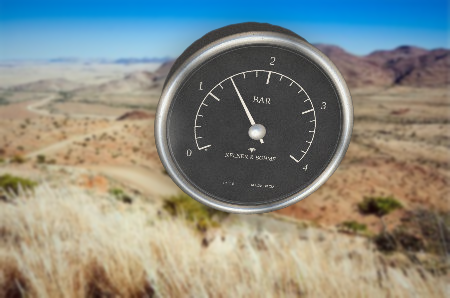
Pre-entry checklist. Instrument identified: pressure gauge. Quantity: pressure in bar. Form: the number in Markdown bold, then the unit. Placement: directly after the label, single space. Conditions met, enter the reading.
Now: **1.4** bar
